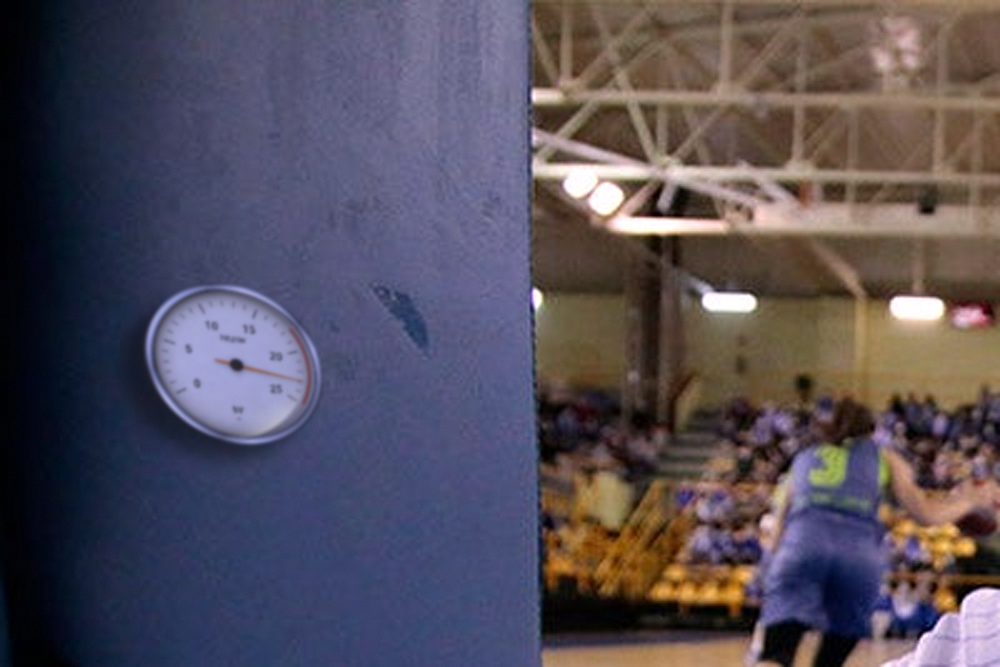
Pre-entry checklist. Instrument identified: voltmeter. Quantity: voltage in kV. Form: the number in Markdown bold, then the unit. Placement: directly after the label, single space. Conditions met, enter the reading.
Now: **23** kV
